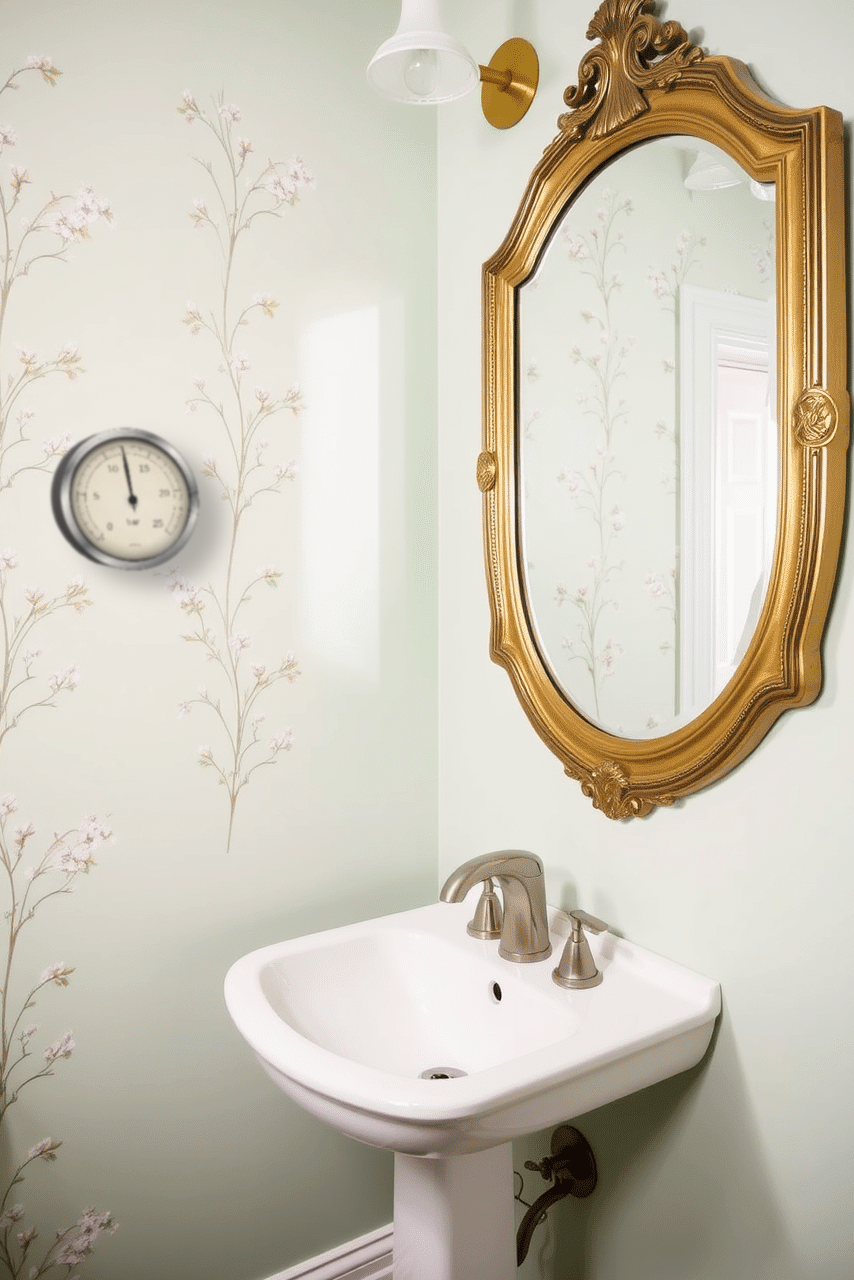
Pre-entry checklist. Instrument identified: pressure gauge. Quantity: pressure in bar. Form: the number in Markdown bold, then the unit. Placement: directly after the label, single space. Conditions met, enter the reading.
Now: **12** bar
